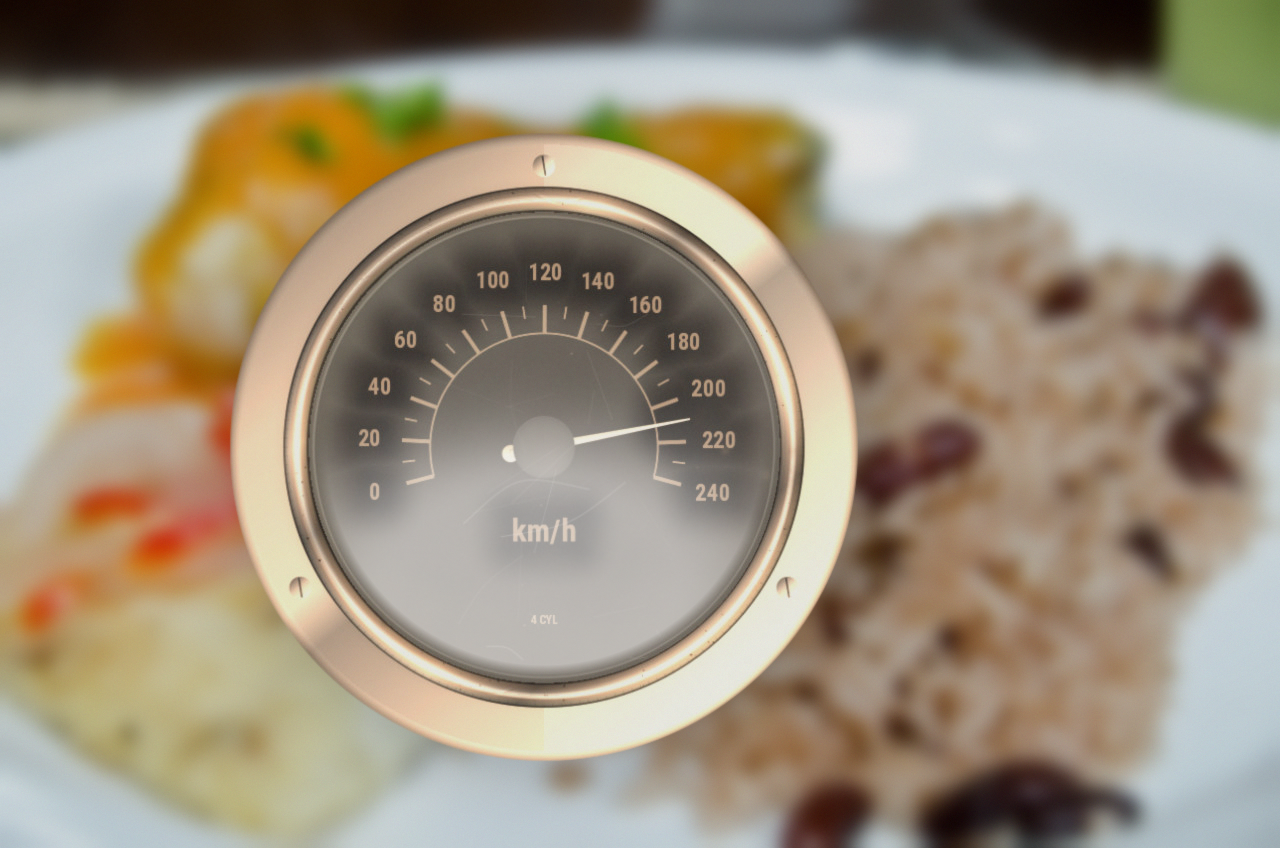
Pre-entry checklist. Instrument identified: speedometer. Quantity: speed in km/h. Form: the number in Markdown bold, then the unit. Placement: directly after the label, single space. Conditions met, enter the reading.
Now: **210** km/h
